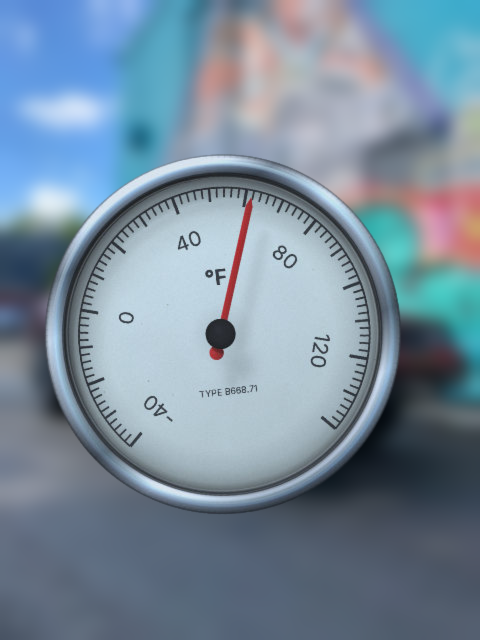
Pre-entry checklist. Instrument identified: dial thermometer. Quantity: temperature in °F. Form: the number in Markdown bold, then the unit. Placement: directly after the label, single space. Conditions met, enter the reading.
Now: **62** °F
